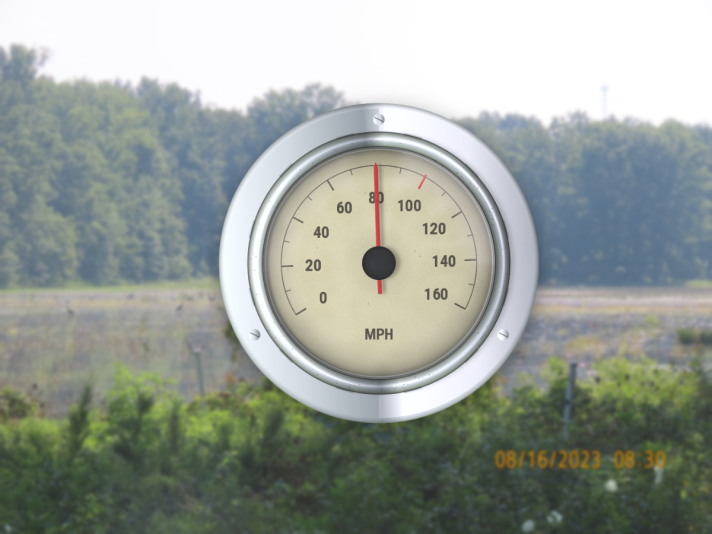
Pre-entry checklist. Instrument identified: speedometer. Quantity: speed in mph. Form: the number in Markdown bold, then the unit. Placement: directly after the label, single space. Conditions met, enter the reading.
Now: **80** mph
